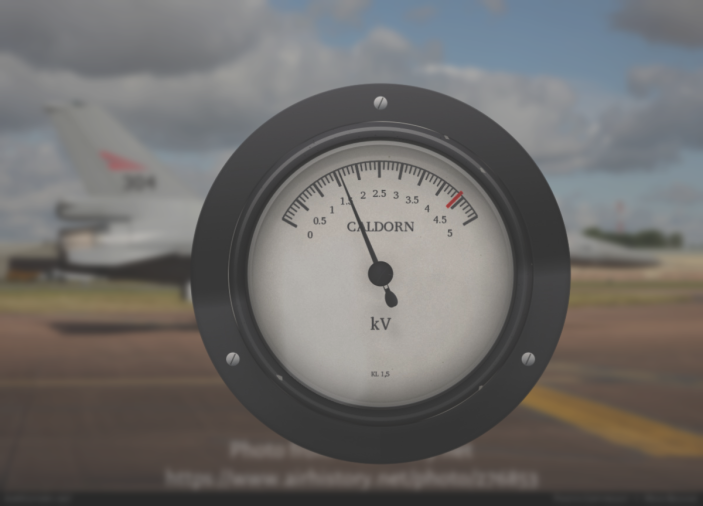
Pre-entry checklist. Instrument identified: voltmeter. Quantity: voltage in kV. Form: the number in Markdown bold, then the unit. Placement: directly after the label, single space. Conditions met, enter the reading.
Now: **1.6** kV
